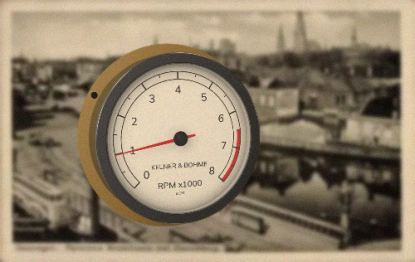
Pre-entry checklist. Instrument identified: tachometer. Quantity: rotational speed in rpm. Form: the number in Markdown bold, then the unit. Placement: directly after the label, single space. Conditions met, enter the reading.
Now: **1000** rpm
